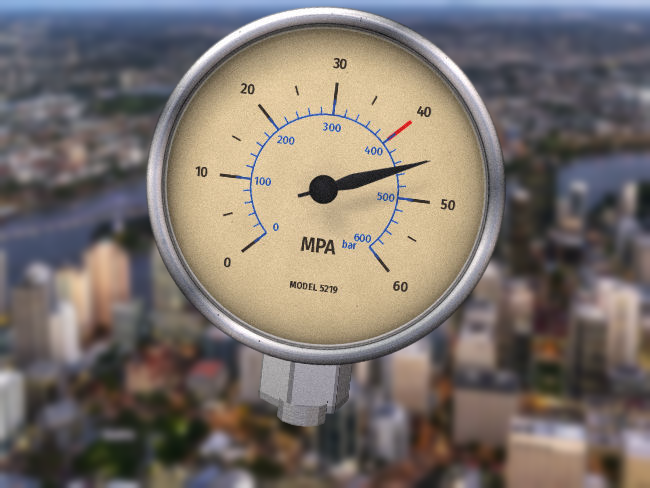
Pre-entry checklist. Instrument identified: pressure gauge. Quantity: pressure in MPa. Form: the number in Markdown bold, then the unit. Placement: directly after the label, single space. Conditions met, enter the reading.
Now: **45** MPa
